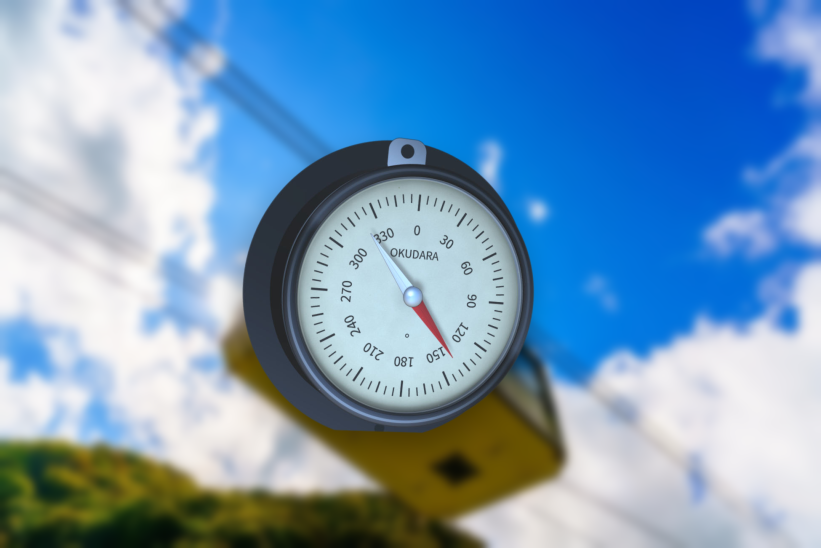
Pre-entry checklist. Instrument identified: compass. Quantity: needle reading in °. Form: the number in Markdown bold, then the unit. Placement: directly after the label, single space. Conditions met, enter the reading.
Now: **140** °
